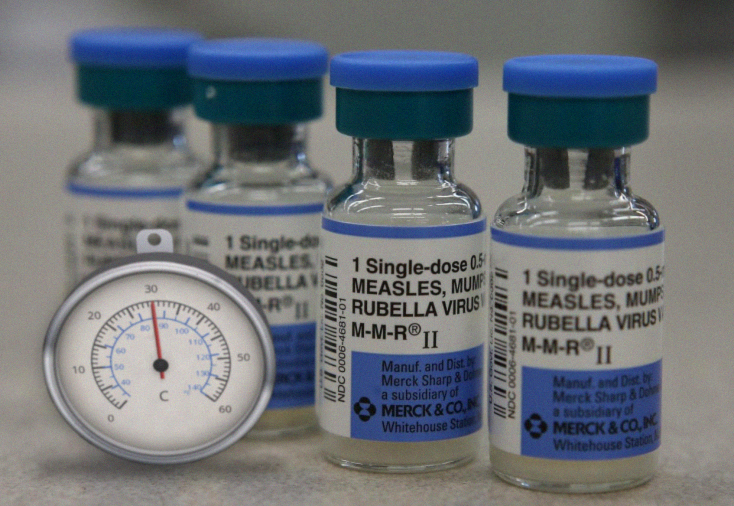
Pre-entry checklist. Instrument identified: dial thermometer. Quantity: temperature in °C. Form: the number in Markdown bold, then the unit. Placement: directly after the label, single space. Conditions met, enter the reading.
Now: **30** °C
